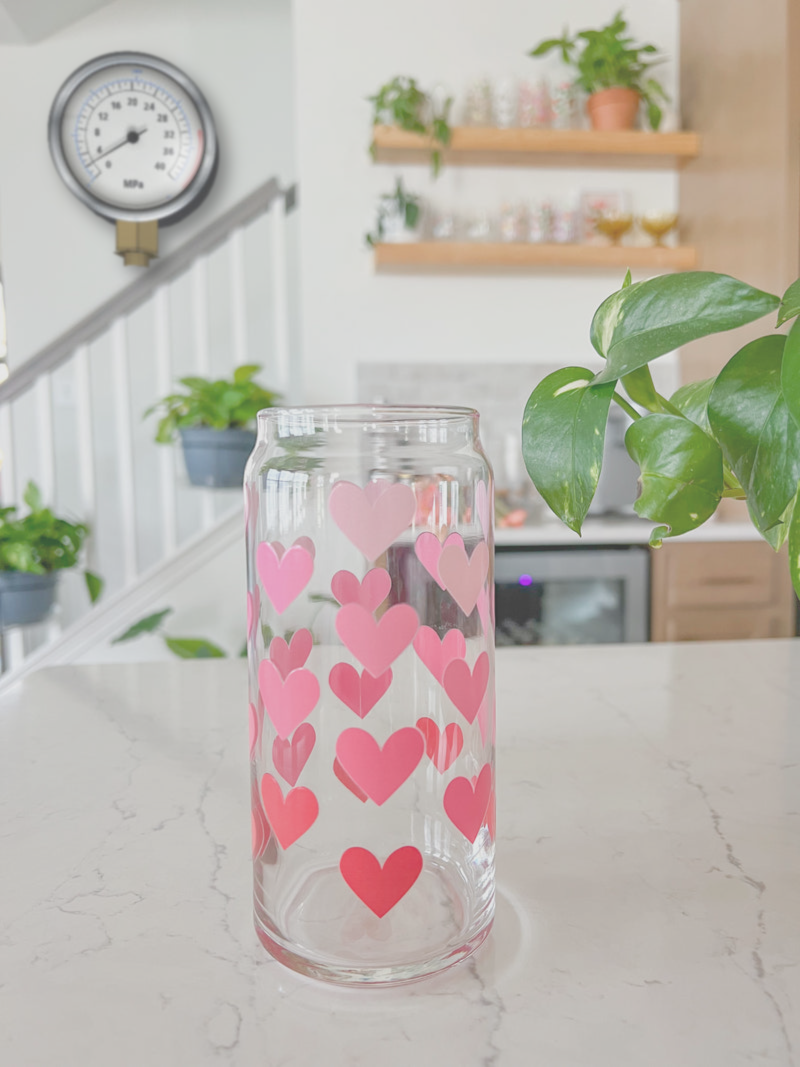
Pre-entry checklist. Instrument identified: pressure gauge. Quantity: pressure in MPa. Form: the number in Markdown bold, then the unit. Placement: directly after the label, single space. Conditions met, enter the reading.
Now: **2** MPa
